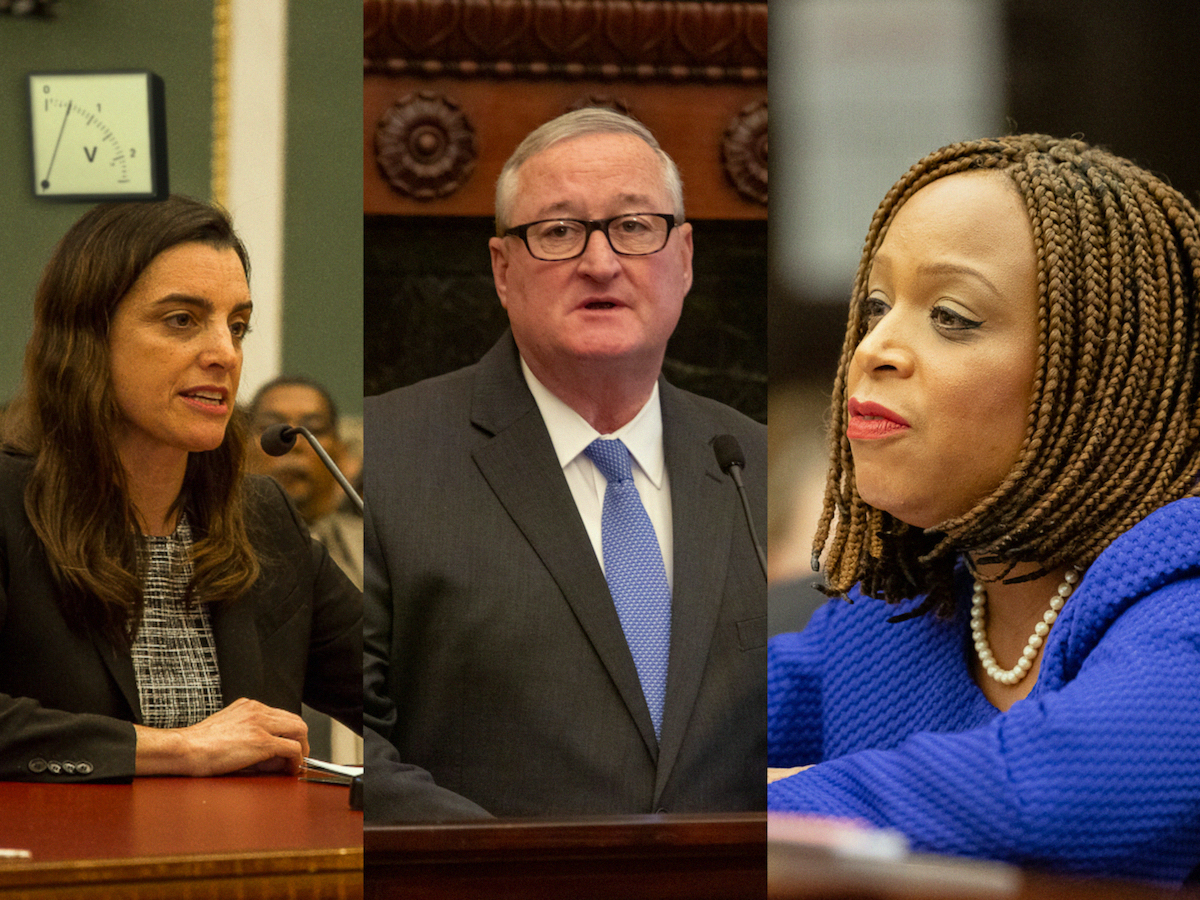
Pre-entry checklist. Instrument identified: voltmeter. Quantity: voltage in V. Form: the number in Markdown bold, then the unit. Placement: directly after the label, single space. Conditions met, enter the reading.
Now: **0.5** V
